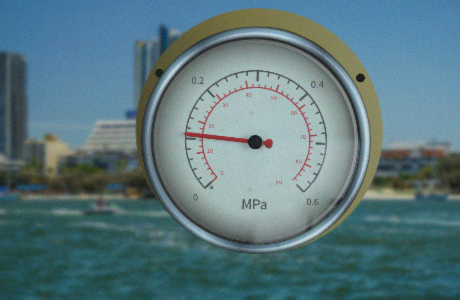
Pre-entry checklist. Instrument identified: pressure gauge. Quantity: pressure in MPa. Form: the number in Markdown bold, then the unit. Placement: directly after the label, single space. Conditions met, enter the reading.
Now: **0.11** MPa
